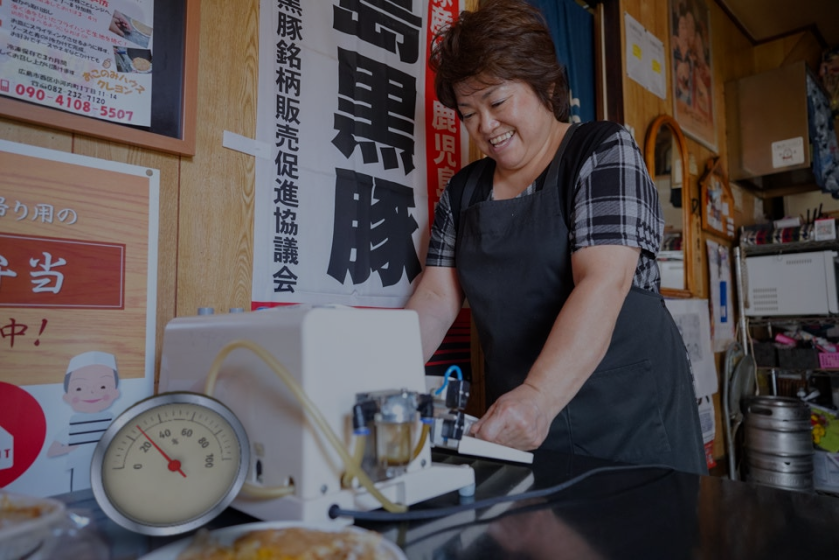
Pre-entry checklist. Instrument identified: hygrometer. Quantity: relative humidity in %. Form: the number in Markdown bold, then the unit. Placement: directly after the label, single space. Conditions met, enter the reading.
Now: **28** %
